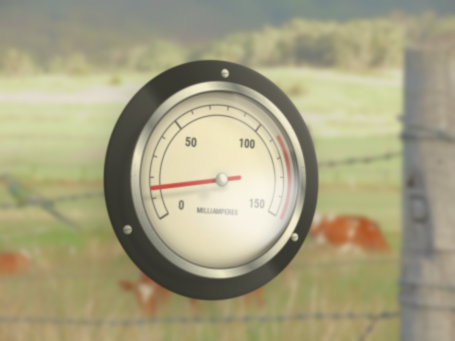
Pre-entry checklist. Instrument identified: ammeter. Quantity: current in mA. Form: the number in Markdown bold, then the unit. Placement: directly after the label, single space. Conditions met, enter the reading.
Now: **15** mA
